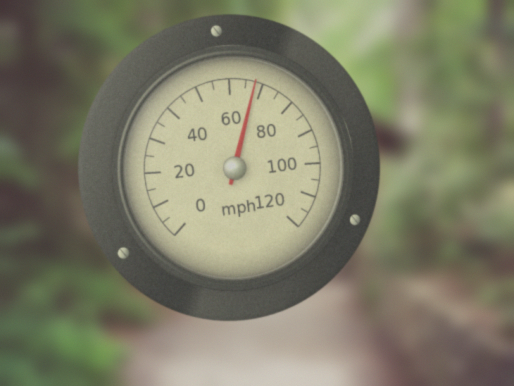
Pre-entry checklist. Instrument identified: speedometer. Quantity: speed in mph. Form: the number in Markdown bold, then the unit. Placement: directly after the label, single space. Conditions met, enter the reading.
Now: **67.5** mph
